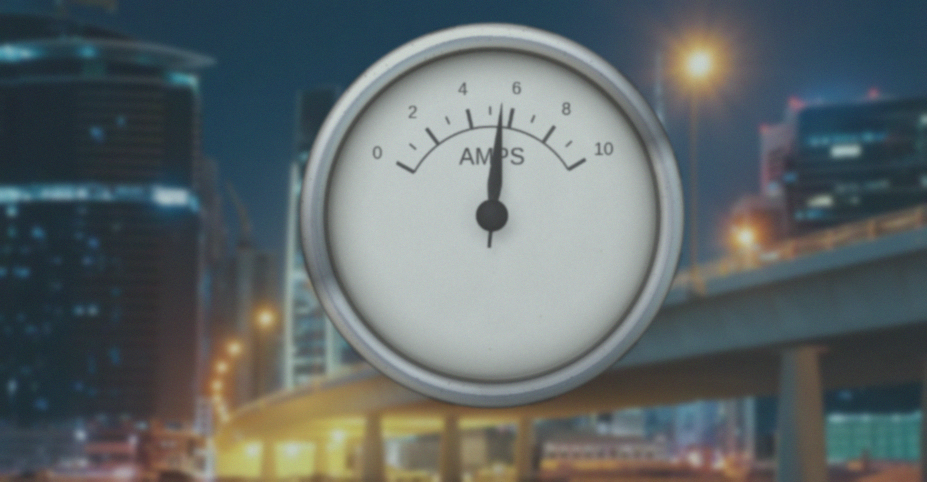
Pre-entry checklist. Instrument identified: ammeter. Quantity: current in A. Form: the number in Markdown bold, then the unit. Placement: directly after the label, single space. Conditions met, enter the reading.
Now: **5.5** A
